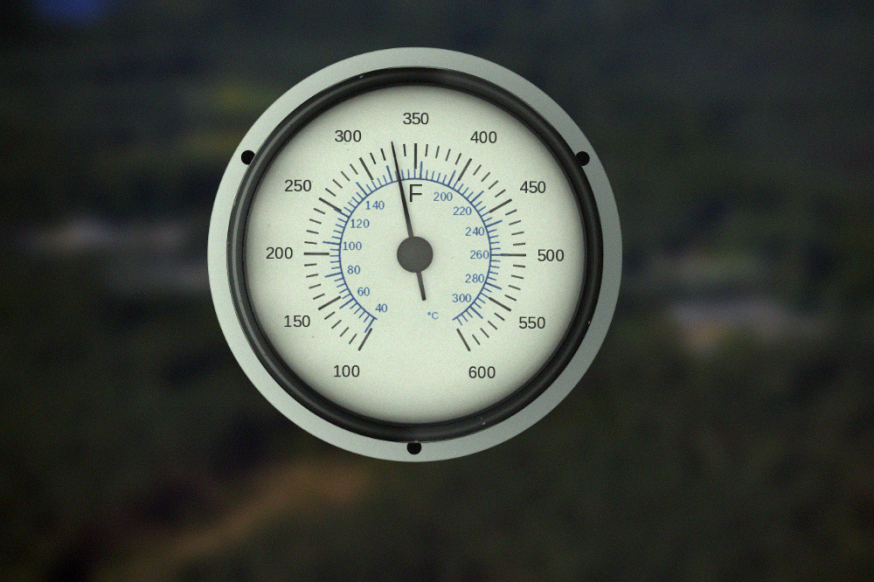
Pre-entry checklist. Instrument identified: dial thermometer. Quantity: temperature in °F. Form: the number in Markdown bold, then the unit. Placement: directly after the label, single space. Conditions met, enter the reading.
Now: **330** °F
